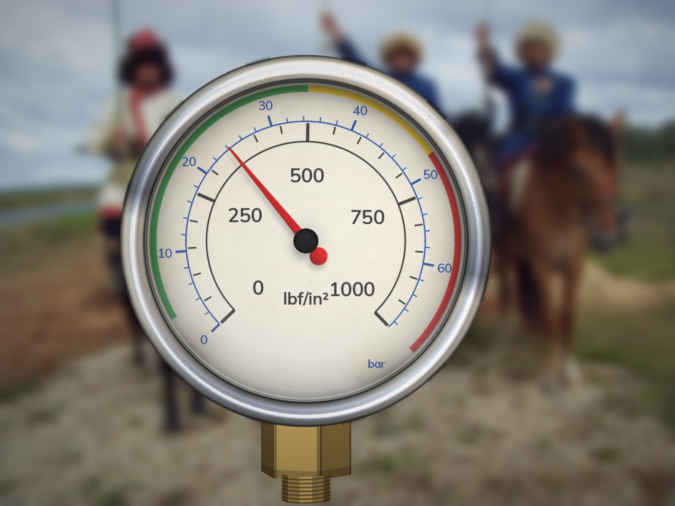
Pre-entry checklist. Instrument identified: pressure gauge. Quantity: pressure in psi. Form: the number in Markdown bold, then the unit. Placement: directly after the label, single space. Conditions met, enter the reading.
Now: **350** psi
